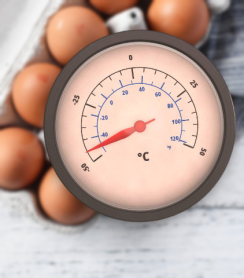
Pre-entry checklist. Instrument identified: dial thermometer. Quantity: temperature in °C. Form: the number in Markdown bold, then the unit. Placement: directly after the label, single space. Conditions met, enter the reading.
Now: **-45** °C
